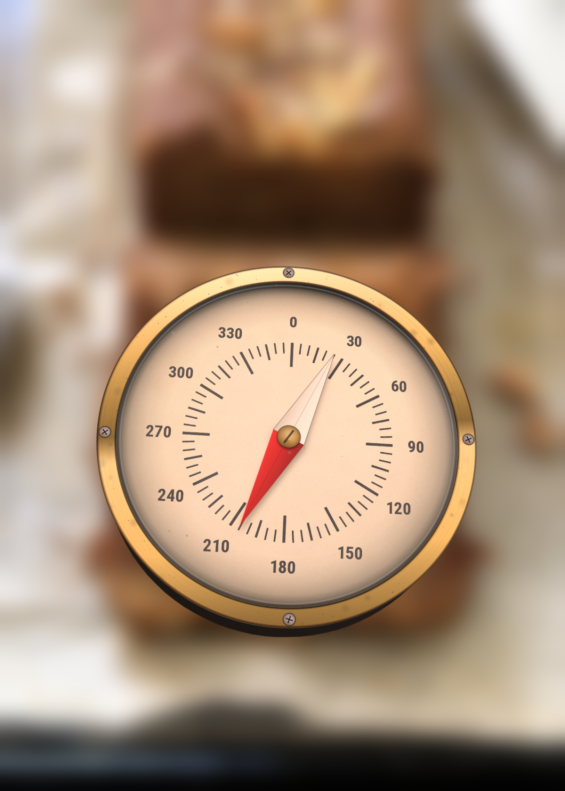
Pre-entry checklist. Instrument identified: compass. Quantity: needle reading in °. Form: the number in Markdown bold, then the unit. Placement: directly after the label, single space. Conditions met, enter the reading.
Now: **205** °
